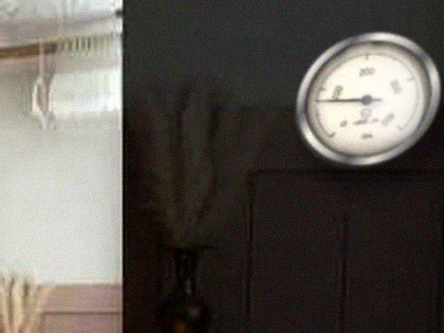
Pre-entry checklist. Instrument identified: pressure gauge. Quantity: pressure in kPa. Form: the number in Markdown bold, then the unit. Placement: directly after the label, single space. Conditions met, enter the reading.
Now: **75** kPa
